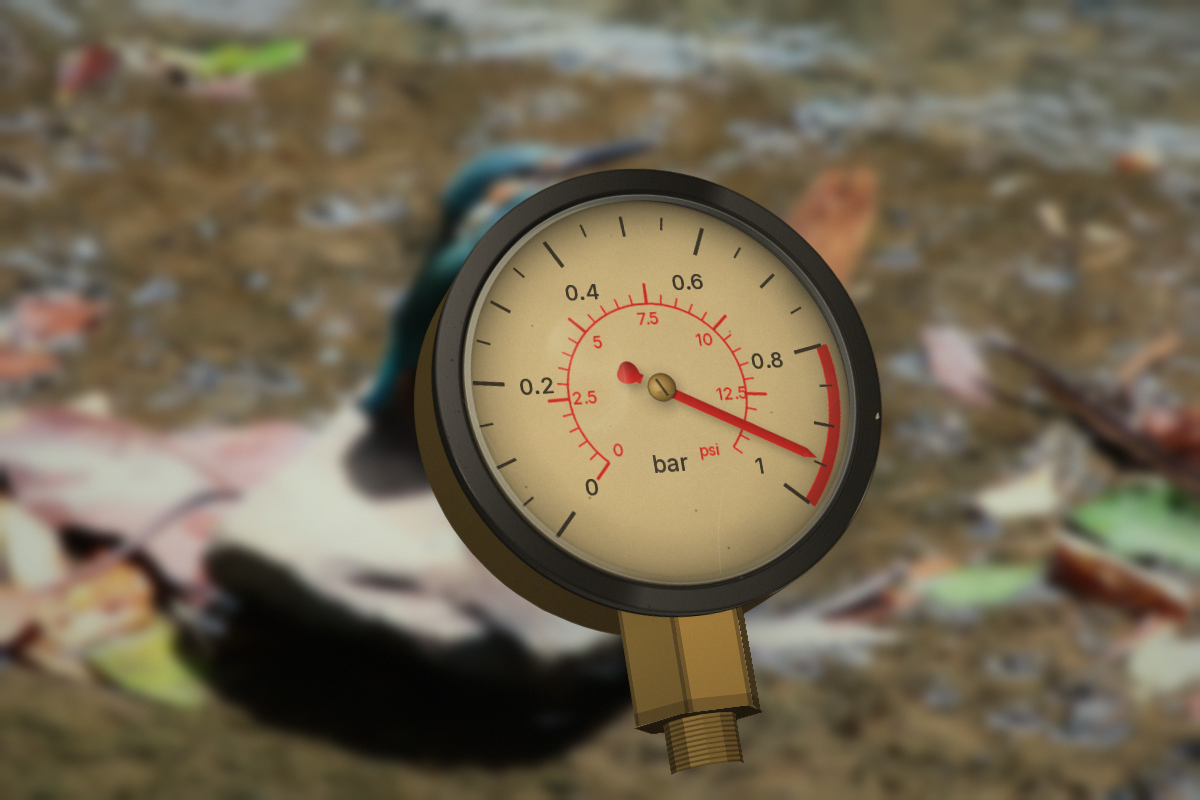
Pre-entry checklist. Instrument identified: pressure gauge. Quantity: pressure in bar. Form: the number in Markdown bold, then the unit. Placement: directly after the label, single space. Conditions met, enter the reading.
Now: **0.95** bar
